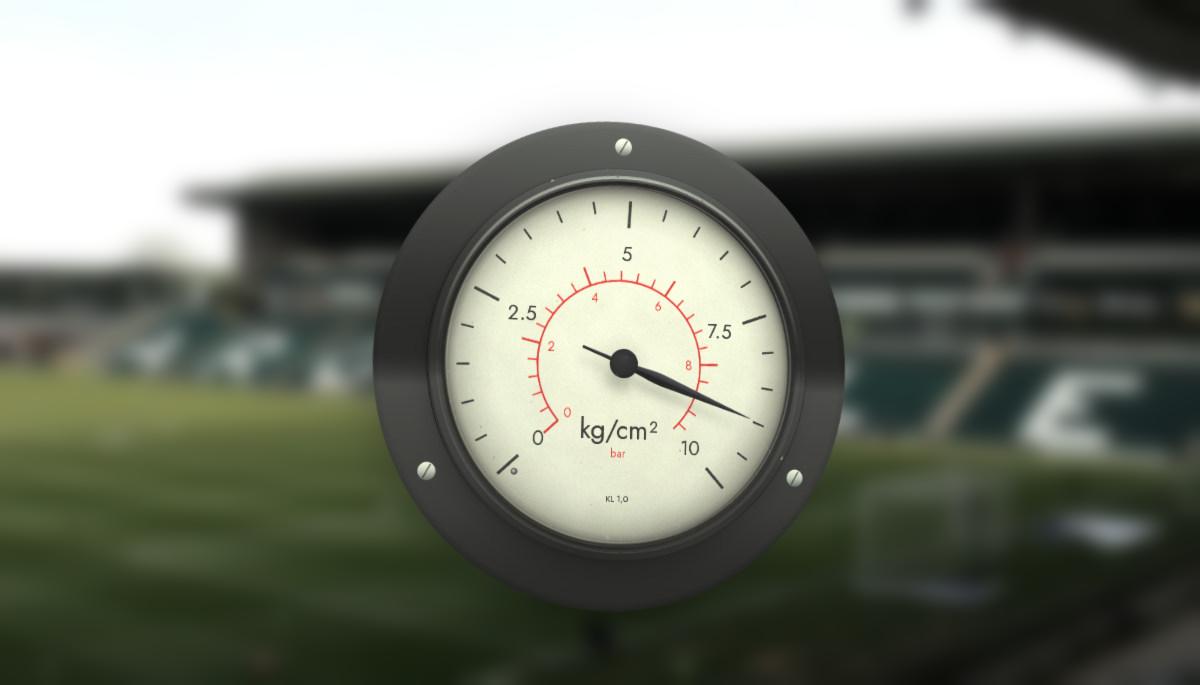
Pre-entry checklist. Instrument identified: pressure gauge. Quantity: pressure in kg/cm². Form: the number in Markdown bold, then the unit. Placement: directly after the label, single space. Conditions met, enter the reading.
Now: **9** kg/cm²
